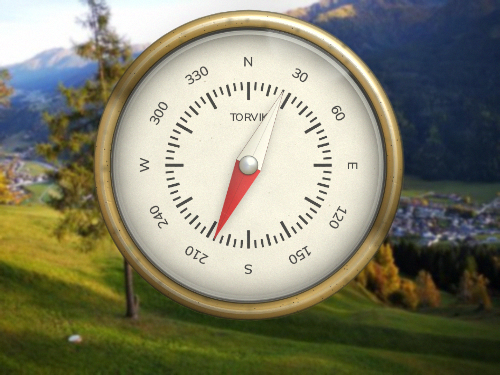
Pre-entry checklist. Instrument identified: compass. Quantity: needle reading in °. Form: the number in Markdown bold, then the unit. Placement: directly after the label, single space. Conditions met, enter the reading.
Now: **205** °
